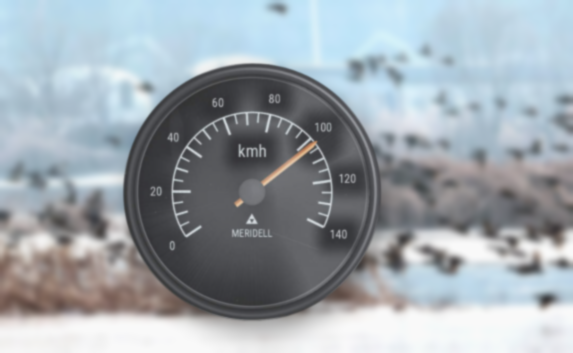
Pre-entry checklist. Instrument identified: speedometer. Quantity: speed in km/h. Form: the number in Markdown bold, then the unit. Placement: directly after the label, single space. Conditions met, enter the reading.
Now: **102.5** km/h
